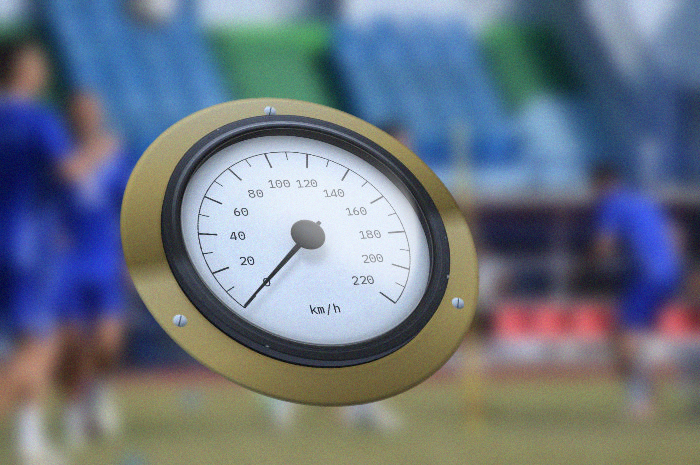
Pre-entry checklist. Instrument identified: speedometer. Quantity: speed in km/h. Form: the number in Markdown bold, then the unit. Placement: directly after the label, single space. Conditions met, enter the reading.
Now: **0** km/h
